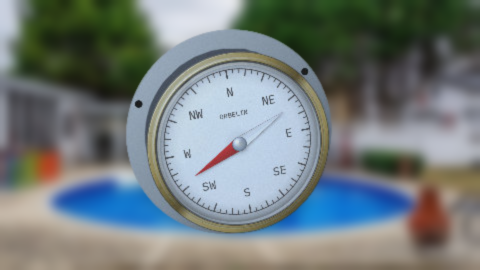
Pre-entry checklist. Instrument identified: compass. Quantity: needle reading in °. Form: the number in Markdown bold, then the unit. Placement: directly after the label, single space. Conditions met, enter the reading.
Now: **245** °
